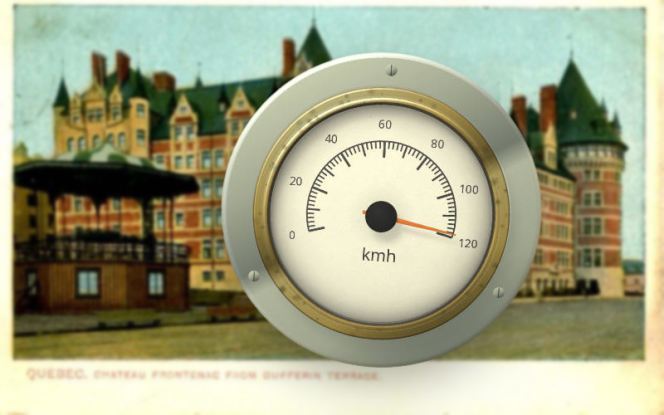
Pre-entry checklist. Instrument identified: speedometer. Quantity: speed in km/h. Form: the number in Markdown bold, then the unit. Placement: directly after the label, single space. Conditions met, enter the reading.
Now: **118** km/h
